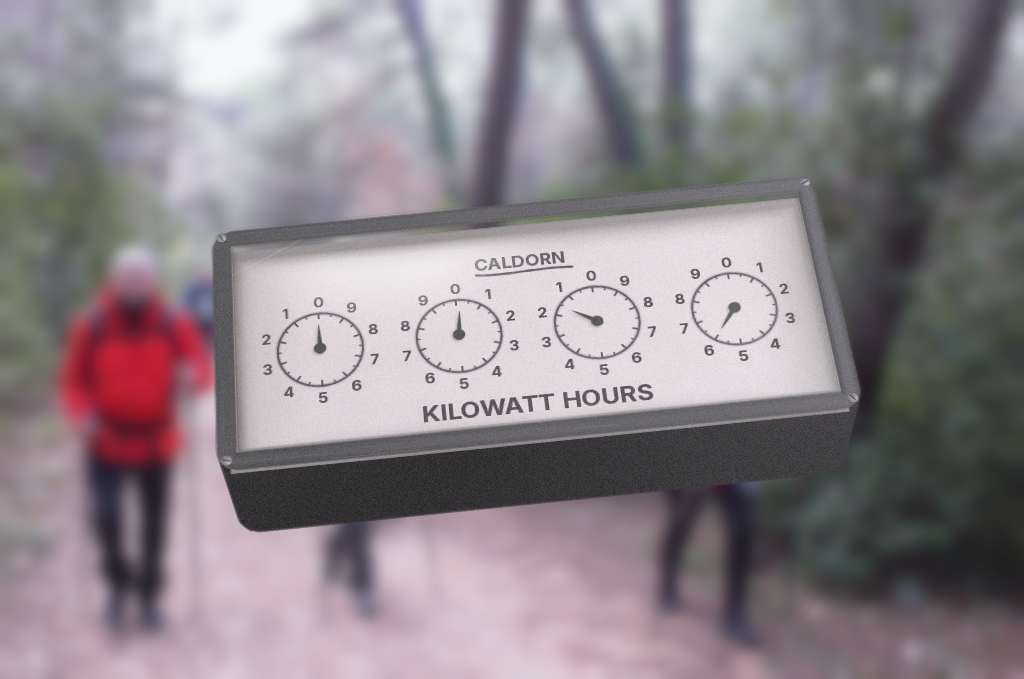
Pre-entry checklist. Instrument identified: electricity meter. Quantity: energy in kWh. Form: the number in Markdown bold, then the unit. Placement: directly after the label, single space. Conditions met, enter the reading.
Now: **16** kWh
